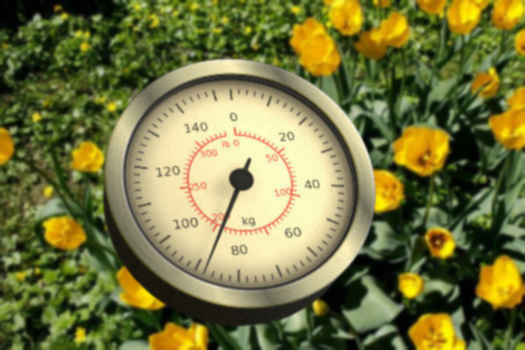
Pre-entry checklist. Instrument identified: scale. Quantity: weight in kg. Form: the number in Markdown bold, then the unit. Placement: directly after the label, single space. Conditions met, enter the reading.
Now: **88** kg
